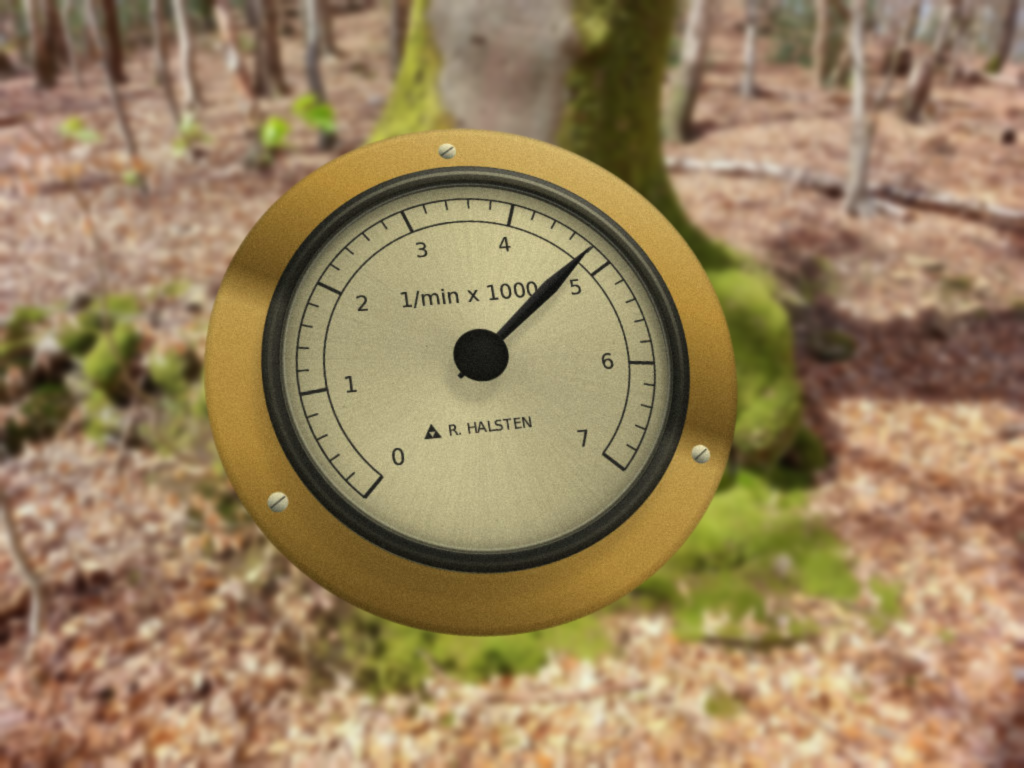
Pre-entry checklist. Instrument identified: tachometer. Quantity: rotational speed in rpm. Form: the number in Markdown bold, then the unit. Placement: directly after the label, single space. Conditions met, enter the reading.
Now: **4800** rpm
